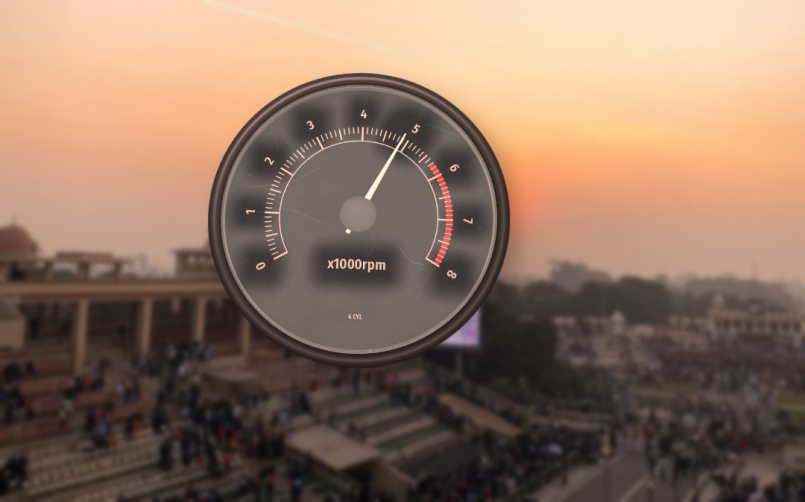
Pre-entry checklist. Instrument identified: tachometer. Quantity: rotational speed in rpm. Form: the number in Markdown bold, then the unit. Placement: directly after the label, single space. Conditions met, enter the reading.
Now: **4900** rpm
